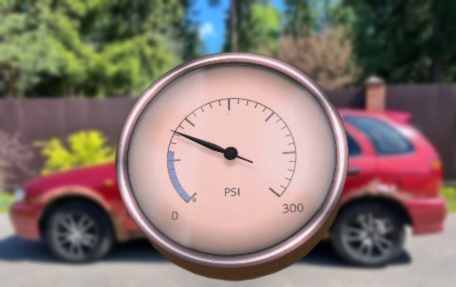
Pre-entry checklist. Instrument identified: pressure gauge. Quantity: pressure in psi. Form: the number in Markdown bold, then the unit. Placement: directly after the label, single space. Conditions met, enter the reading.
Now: **80** psi
